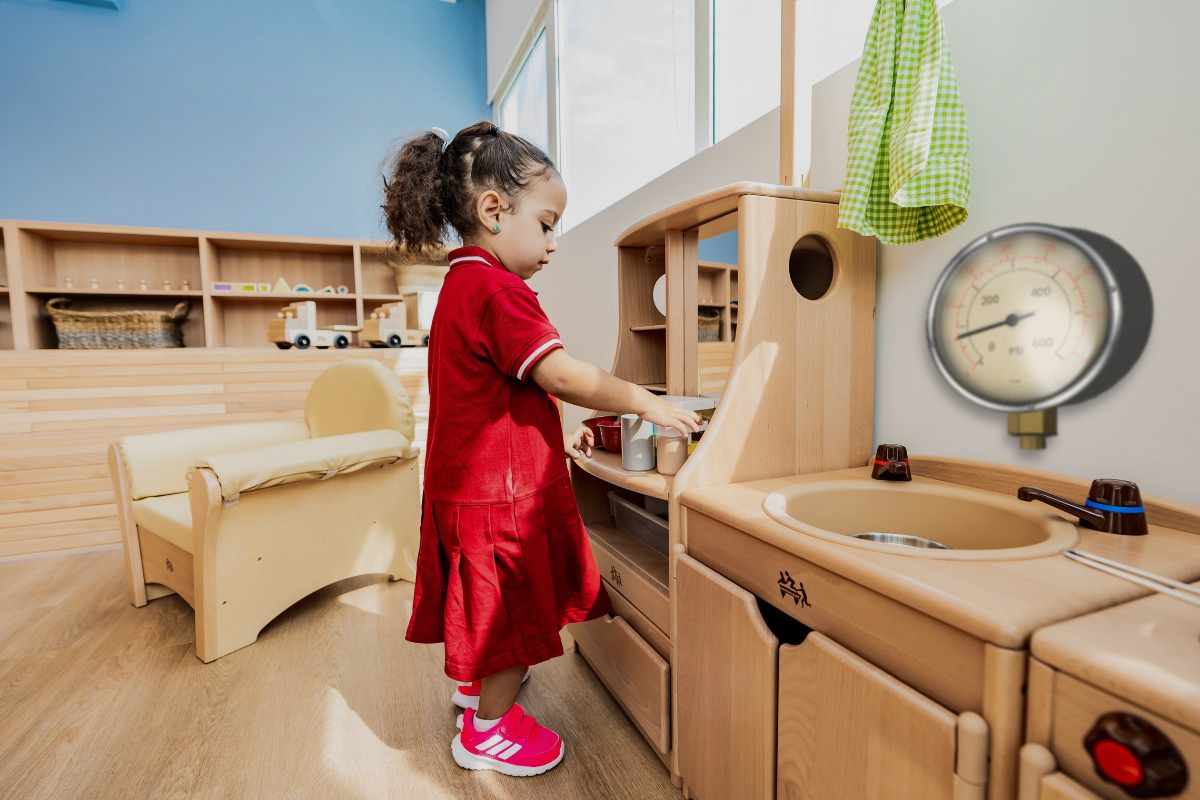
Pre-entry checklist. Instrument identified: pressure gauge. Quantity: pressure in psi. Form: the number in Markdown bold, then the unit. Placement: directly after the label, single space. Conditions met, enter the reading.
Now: **75** psi
